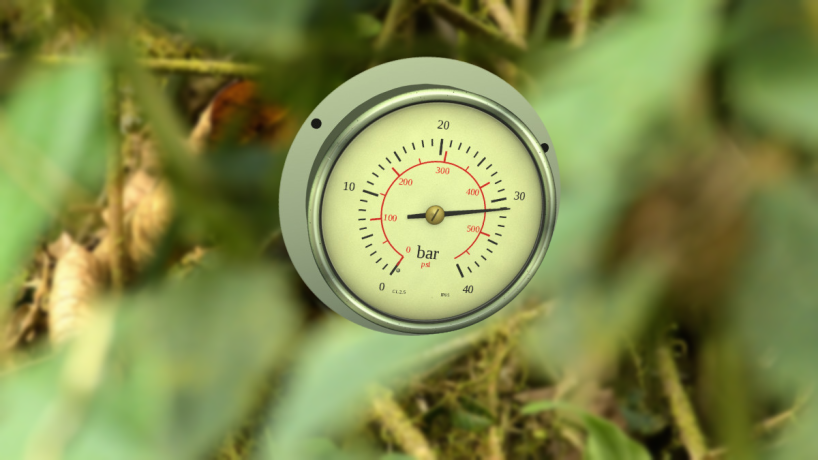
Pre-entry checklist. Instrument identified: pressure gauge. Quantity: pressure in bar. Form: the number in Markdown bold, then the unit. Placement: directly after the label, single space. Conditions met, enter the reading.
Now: **31** bar
